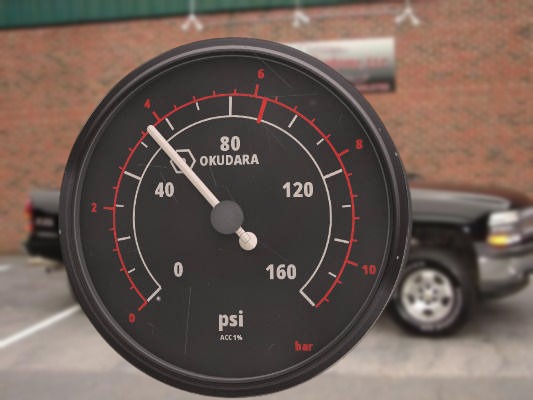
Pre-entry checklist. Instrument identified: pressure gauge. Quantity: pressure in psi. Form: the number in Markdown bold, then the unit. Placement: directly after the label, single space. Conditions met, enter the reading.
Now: **55** psi
